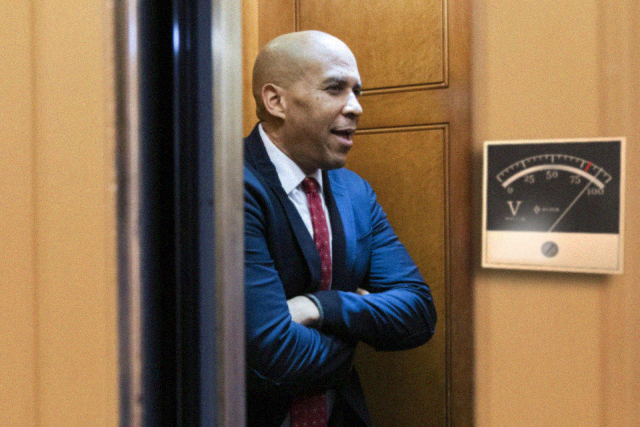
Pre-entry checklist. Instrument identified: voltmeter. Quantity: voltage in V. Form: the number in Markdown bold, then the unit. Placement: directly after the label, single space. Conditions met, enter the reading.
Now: **90** V
